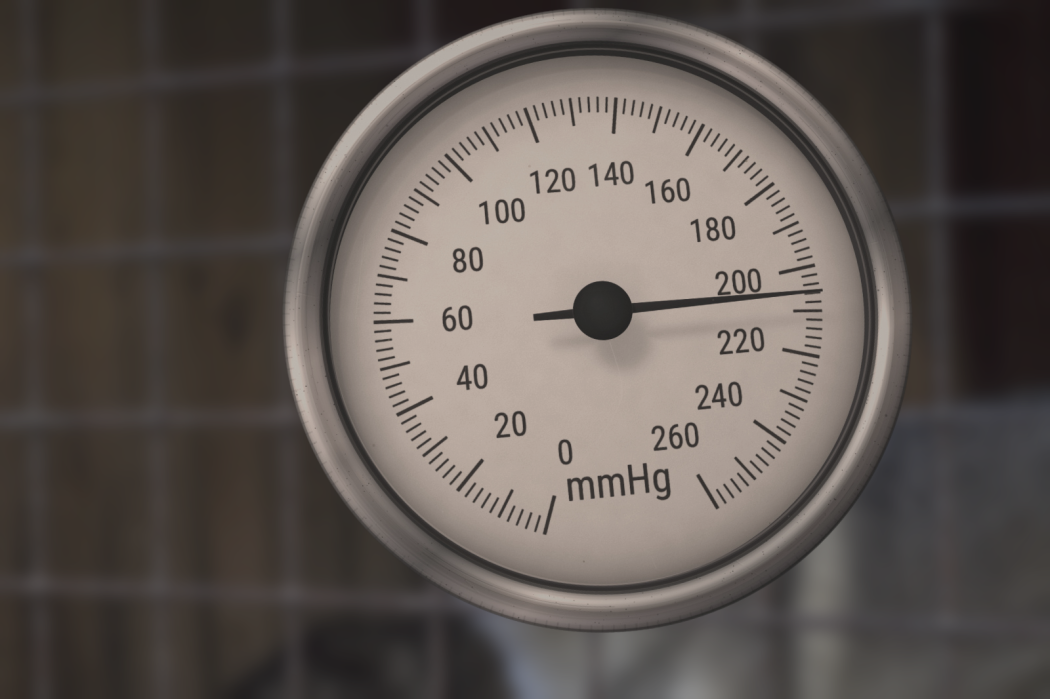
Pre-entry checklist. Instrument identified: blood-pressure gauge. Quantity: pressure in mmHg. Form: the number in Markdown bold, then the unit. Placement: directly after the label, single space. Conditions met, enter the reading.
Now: **206** mmHg
